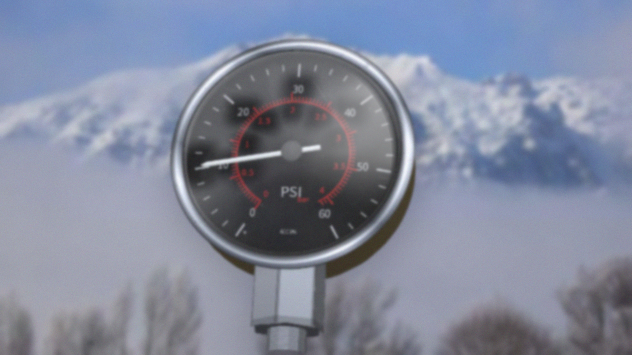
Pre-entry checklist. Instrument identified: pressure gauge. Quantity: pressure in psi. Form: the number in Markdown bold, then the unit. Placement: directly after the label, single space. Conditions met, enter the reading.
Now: **10** psi
